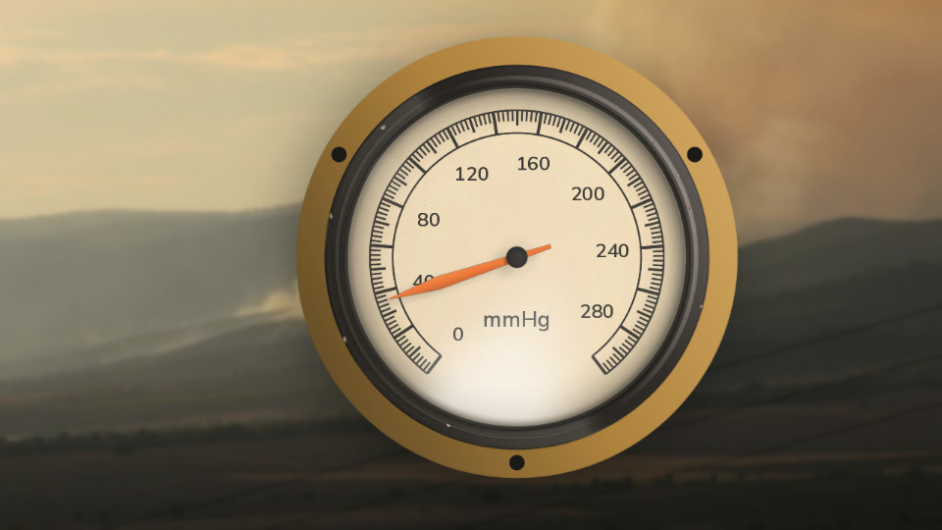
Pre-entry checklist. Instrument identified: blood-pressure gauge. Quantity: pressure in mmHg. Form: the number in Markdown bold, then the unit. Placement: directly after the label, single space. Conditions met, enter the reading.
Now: **36** mmHg
